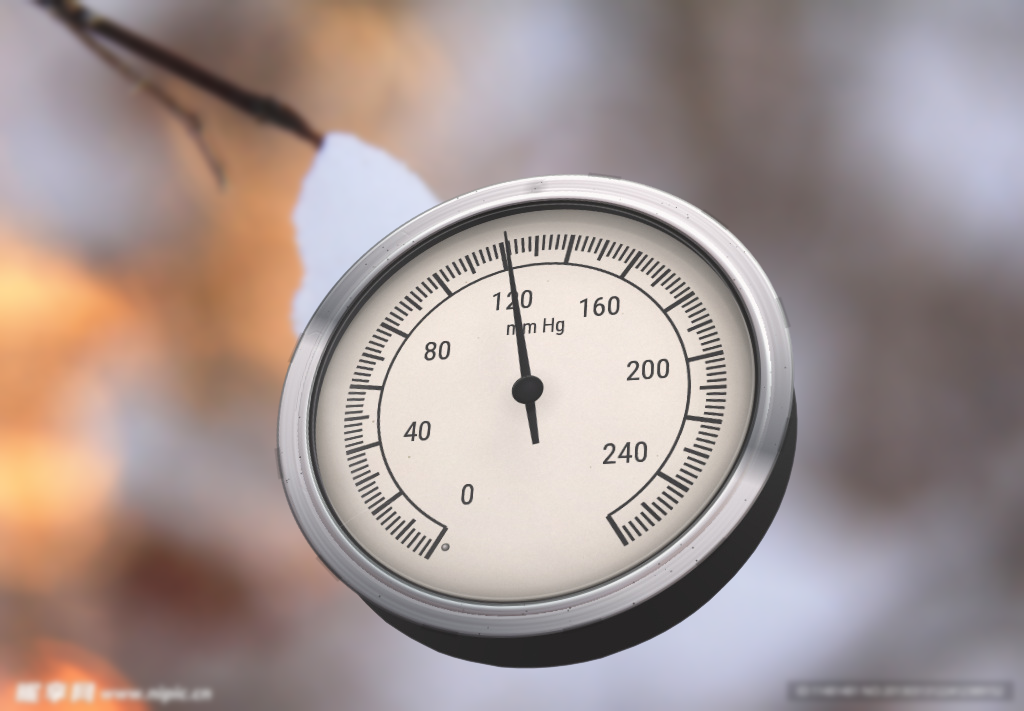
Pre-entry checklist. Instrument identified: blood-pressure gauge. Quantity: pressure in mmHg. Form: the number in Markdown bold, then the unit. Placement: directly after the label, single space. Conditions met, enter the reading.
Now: **122** mmHg
